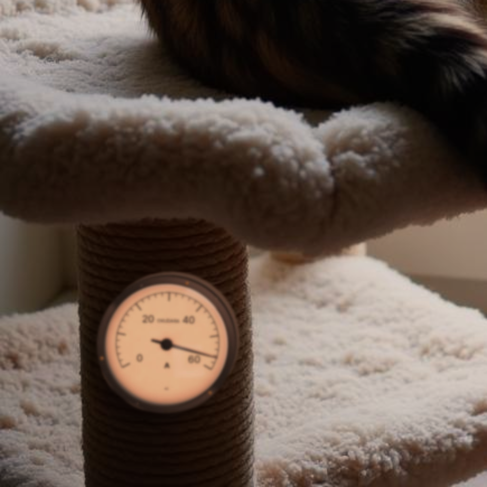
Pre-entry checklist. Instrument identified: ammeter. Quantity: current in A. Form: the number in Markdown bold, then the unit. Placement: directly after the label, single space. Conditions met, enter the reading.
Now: **56** A
